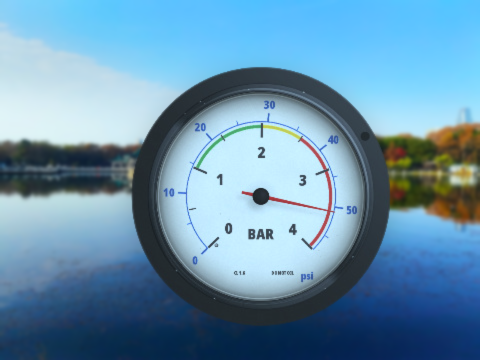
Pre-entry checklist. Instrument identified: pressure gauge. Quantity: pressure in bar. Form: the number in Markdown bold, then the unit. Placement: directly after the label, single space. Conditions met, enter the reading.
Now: **3.5** bar
